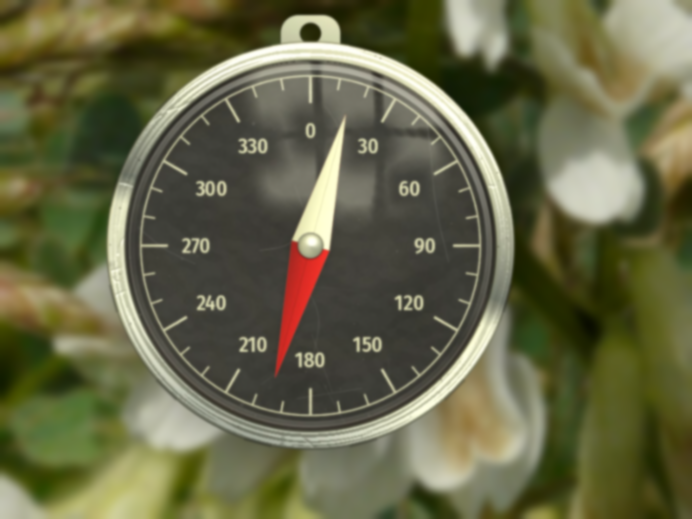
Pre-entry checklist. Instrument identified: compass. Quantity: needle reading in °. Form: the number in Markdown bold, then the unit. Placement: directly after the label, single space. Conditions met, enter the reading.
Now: **195** °
